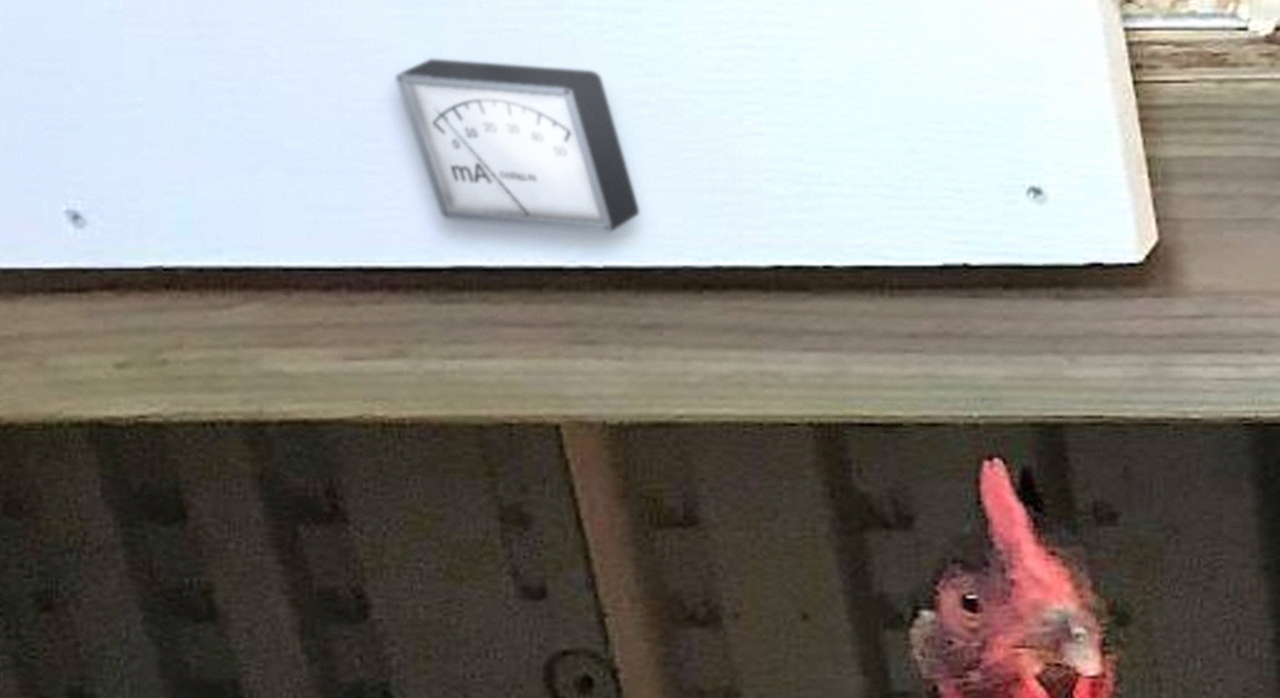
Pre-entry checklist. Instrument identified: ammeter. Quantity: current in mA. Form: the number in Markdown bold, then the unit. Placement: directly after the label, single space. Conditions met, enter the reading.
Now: **5** mA
